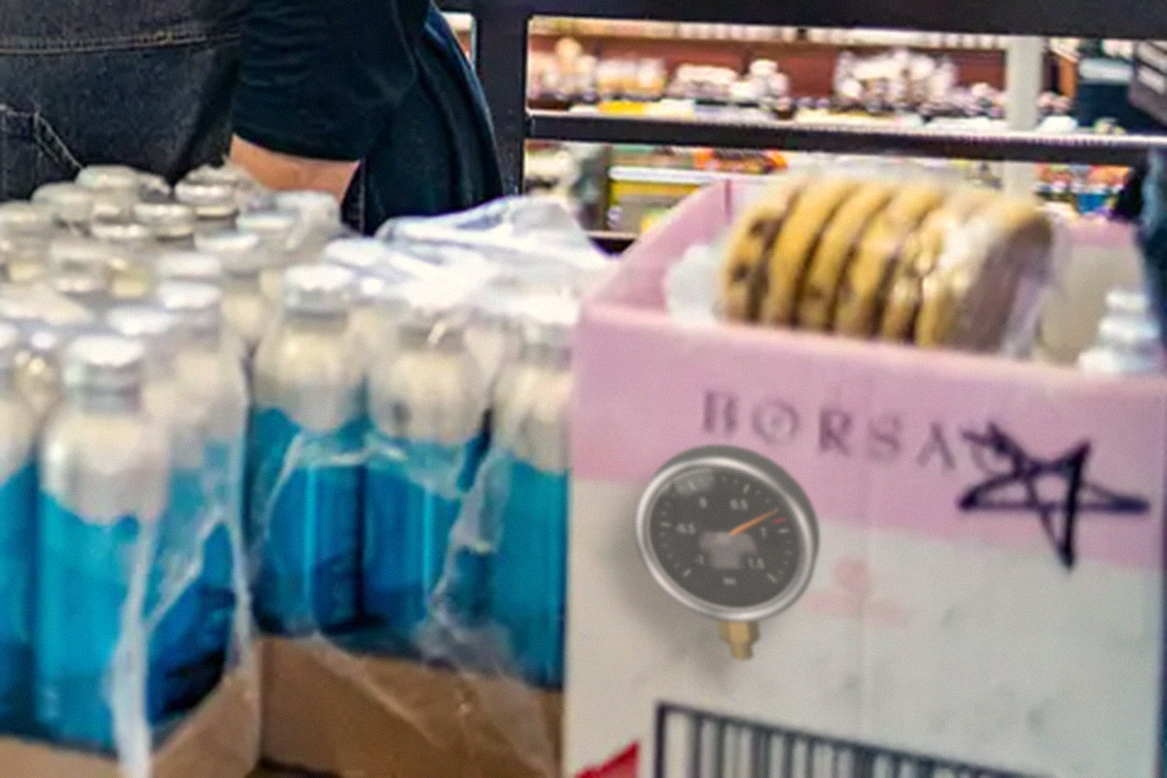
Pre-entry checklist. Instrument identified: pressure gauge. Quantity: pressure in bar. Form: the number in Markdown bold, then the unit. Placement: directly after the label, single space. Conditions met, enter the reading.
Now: **0.8** bar
